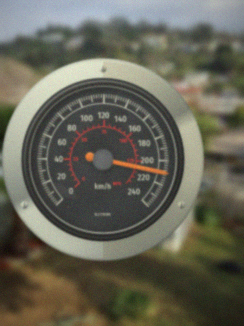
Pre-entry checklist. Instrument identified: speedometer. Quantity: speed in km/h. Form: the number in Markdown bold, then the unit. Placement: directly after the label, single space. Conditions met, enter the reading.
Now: **210** km/h
